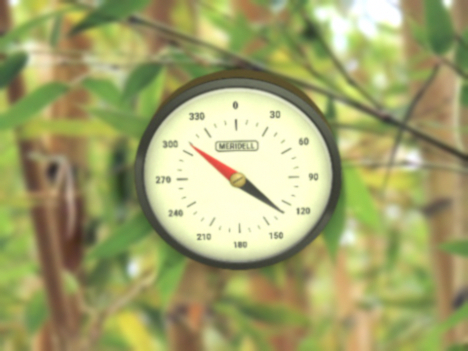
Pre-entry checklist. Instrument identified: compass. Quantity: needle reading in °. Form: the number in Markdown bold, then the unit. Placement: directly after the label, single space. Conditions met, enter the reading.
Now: **310** °
